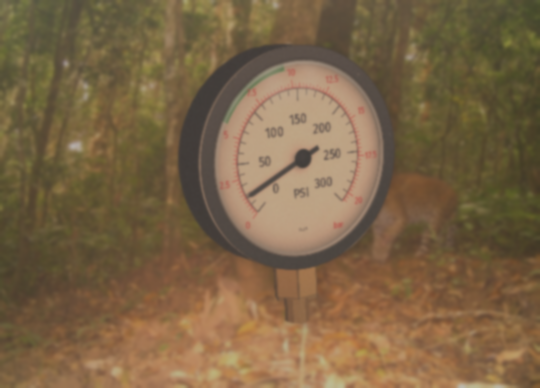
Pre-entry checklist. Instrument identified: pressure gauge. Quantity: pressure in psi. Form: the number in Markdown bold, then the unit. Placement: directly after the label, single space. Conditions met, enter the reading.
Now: **20** psi
